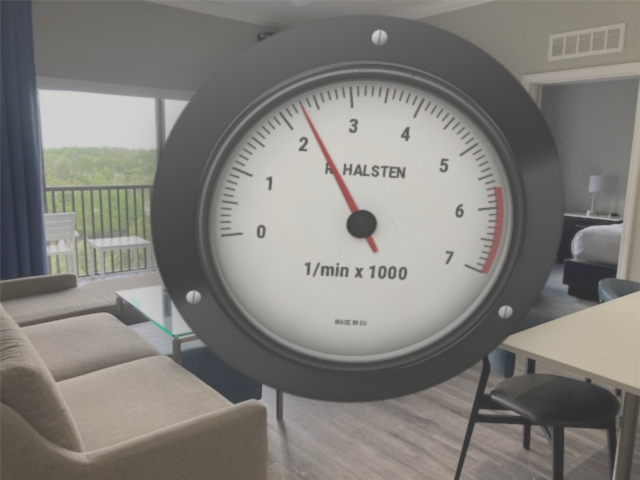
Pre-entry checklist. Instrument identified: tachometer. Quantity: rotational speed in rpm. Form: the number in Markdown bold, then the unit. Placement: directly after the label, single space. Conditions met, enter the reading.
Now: **2300** rpm
